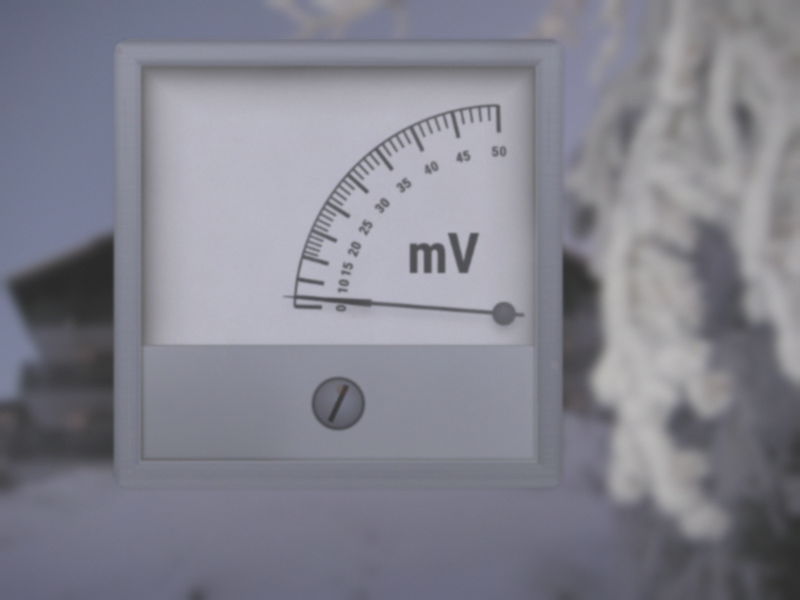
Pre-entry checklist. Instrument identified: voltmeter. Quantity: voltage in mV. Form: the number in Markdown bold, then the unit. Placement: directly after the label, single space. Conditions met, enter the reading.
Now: **5** mV
